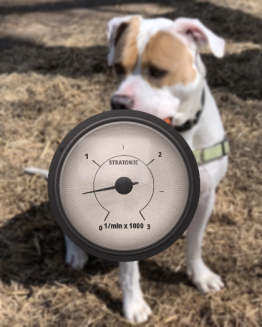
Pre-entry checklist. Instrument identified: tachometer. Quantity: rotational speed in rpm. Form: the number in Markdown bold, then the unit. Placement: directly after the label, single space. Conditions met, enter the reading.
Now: **500** rpm
